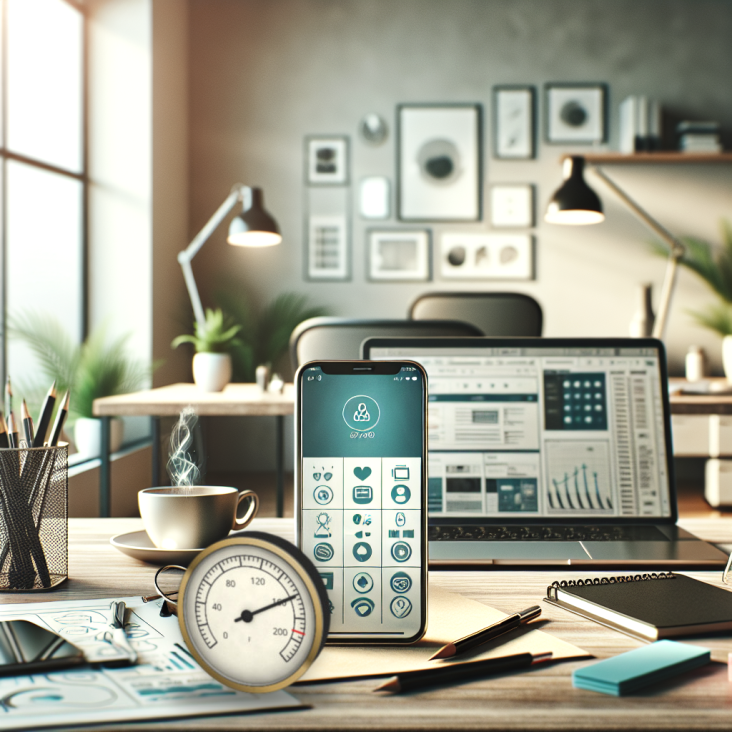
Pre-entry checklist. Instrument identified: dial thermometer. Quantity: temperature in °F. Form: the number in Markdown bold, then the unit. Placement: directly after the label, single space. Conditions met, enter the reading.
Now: **160** °F
